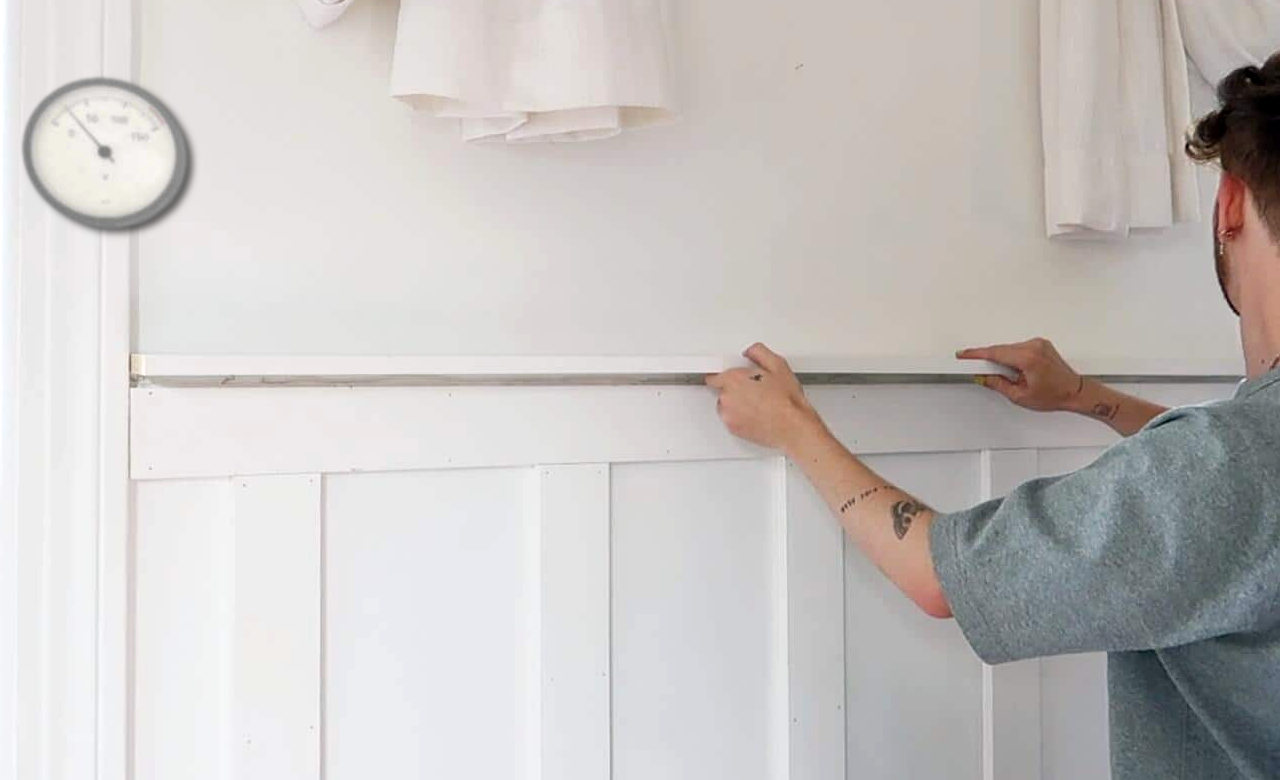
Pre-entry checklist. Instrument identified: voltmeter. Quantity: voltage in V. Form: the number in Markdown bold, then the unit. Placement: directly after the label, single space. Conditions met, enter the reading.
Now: **25** V
